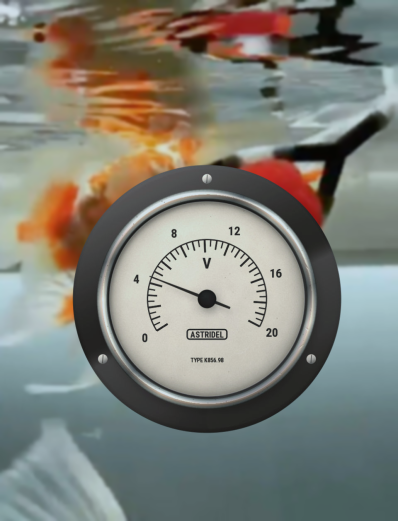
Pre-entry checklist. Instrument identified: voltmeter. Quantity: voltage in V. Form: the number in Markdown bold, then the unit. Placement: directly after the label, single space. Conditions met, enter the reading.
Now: **4.5** V
